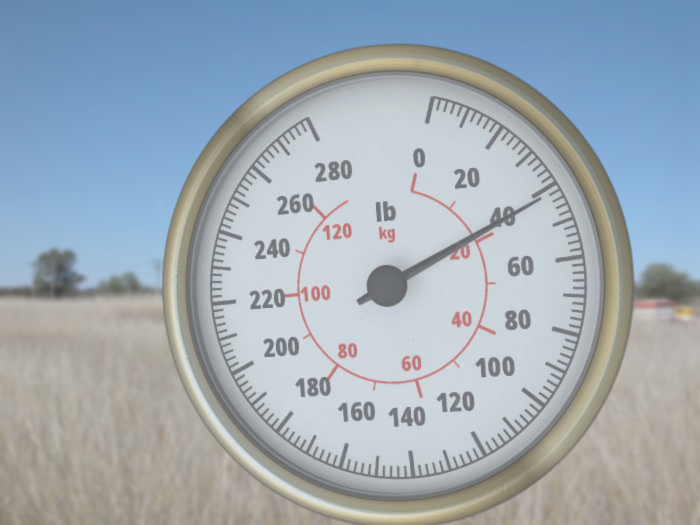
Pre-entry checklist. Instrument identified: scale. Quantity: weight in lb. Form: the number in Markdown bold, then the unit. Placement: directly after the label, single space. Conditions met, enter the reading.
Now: **42** lb
